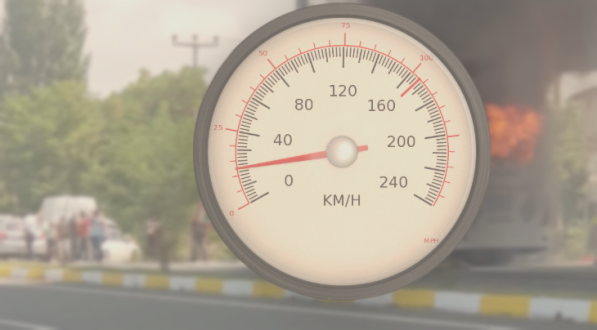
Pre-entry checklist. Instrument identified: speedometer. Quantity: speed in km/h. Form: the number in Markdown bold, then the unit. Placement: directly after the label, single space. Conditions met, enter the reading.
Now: **20** km/h
